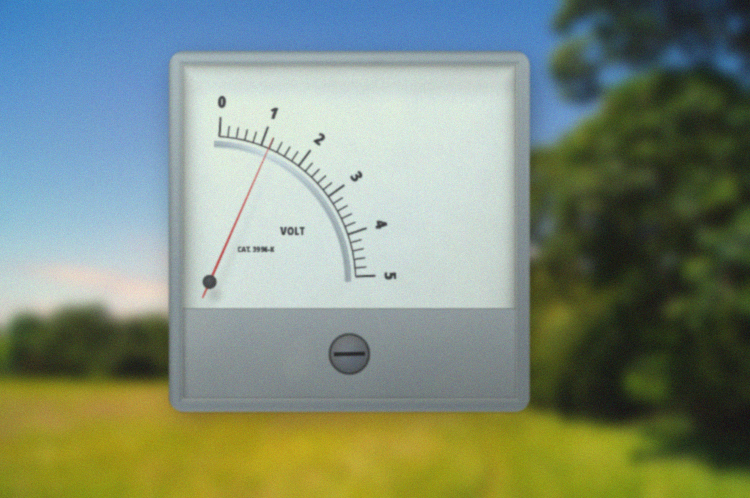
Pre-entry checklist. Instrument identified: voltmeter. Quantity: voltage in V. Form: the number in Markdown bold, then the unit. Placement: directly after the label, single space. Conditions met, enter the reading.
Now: **1.2** V
